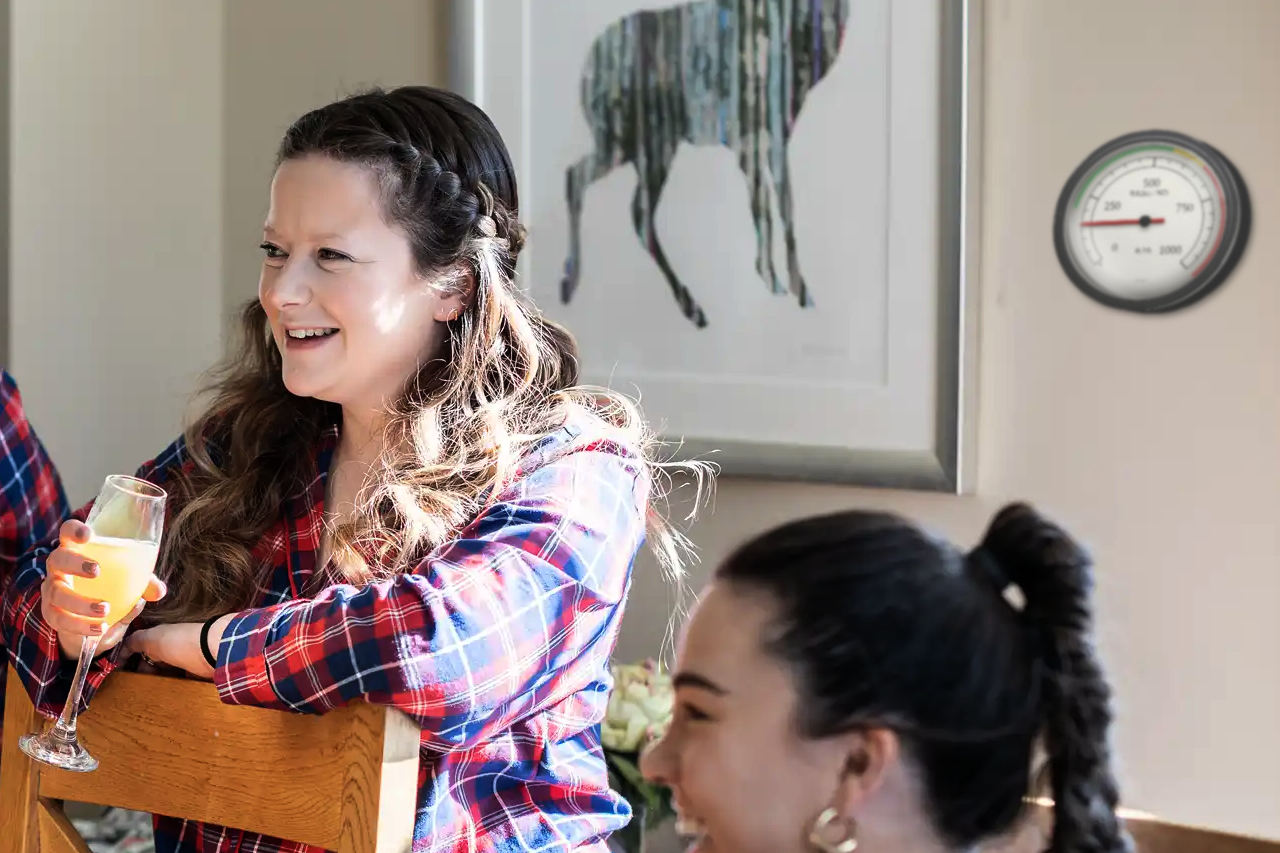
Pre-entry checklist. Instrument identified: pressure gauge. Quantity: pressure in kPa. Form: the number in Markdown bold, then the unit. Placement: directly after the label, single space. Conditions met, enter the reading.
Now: **150** kPa
